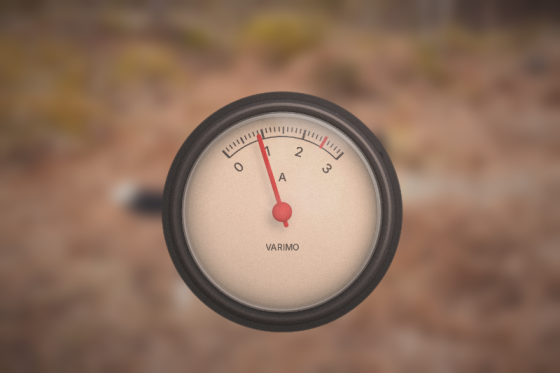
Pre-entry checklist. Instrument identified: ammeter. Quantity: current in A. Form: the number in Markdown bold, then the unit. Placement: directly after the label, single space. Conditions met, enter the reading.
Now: **0.9** A
